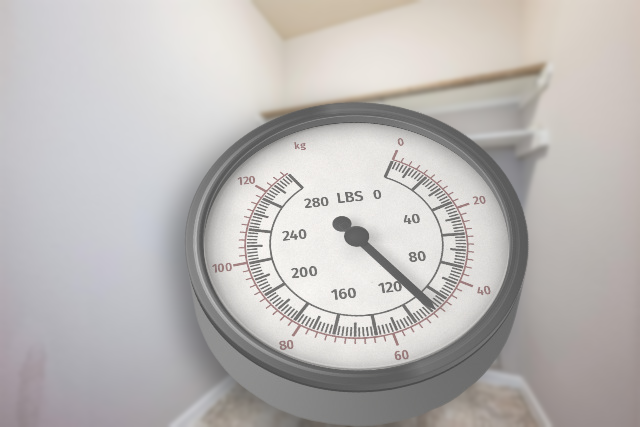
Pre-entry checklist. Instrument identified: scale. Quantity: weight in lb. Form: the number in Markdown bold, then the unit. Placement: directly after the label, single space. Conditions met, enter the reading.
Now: **110** lb
